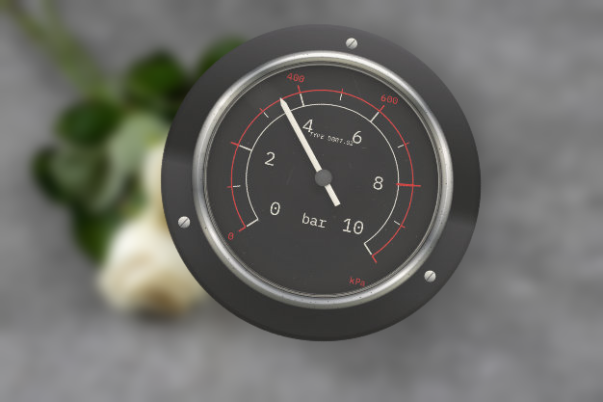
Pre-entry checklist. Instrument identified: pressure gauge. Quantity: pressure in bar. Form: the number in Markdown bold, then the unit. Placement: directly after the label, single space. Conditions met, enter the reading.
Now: **3.5** bar
